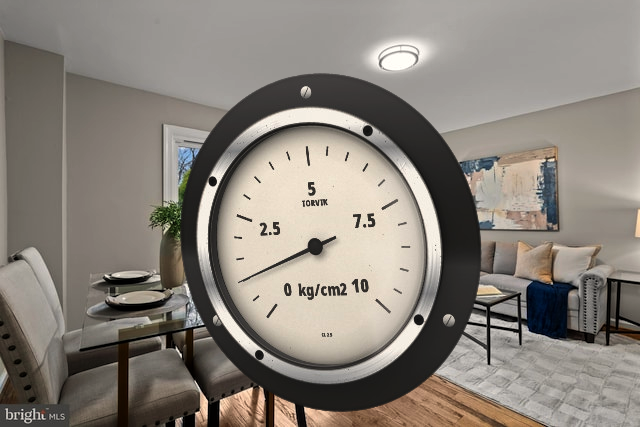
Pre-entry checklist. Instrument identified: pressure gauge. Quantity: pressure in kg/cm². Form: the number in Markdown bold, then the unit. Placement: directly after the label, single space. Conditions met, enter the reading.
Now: **1** kg/cm²
